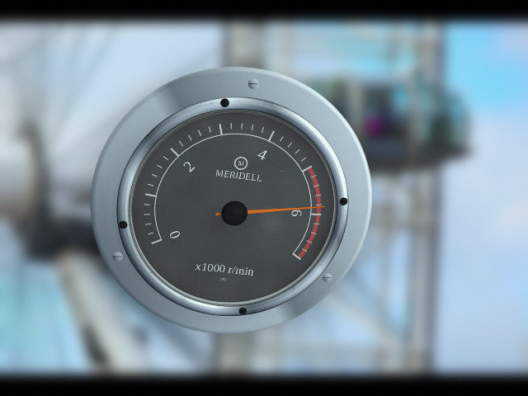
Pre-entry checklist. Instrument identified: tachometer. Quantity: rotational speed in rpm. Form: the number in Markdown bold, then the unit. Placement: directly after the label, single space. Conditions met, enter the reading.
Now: **5800** rpm
